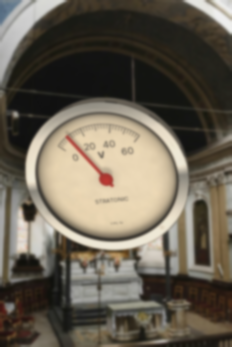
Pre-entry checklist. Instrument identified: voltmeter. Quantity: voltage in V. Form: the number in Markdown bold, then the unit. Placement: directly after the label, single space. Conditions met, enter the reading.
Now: **10** V
